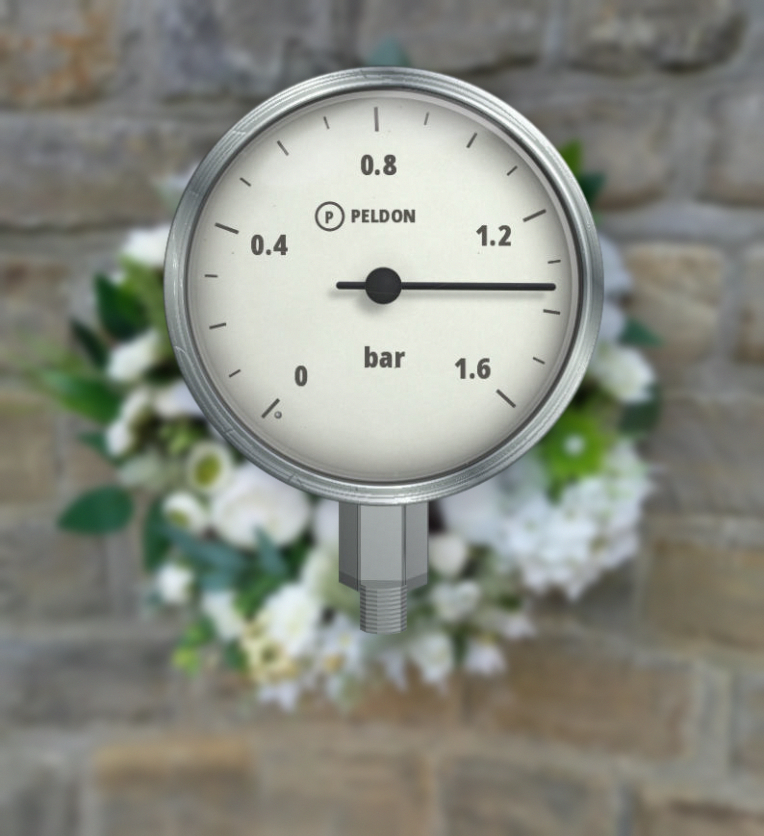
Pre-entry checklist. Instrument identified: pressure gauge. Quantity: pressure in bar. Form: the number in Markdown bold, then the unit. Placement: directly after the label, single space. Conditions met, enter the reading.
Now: **1.35** bar
